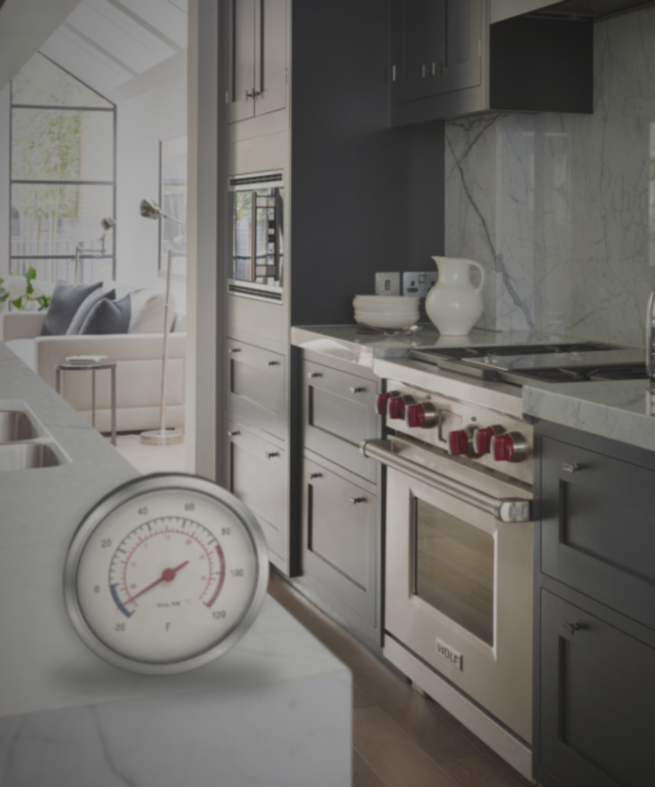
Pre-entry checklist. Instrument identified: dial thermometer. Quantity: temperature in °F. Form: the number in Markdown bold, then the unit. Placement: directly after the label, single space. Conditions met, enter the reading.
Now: **-12** °F
